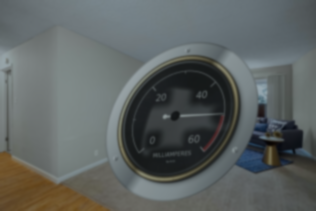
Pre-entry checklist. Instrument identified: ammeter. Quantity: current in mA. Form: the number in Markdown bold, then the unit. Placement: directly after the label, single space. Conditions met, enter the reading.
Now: **50** mA
